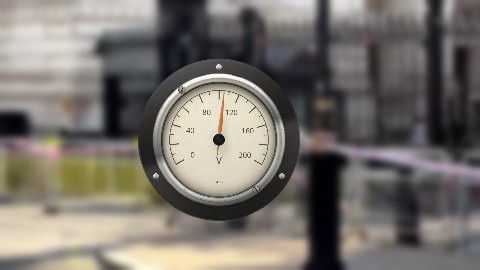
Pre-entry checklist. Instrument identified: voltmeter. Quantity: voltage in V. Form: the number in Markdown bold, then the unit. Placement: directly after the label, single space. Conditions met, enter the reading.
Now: **105** V
